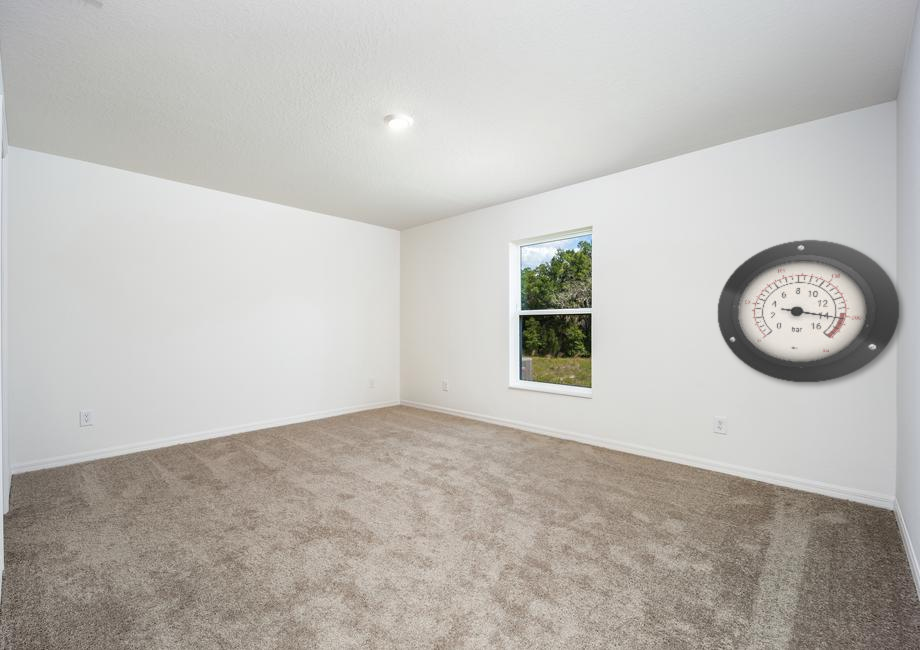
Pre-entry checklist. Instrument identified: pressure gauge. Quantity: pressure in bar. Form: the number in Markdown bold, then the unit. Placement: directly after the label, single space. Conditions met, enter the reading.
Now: **14** bar
